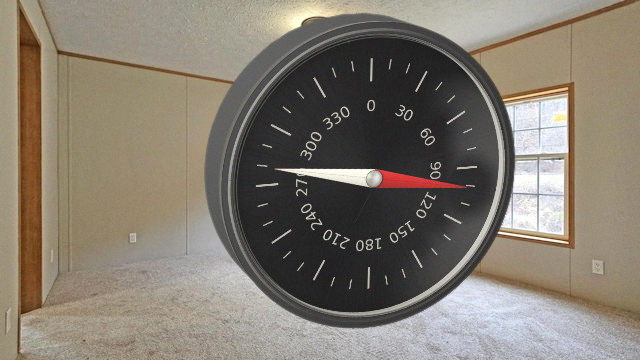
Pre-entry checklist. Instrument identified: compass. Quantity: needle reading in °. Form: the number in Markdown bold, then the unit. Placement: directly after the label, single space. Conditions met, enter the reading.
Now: **100** °
